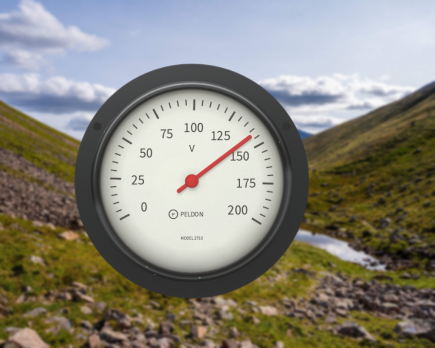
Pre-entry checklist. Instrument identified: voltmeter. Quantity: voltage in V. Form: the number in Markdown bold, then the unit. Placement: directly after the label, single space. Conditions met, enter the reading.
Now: **142.5** V
